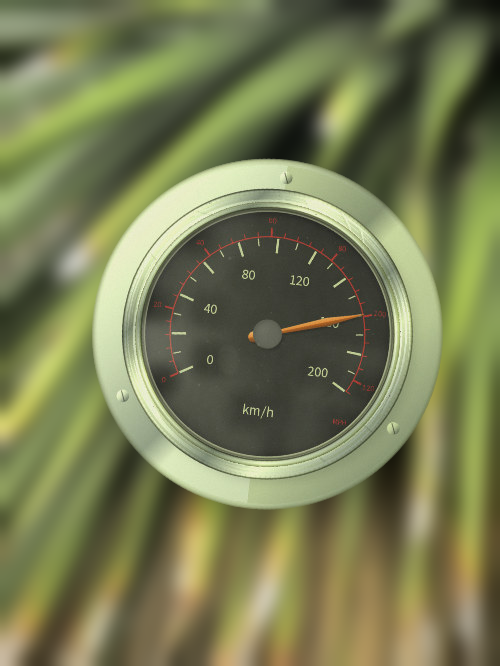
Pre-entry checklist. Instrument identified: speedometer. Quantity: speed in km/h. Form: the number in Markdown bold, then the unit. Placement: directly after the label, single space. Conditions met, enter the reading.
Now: **160** km/h
